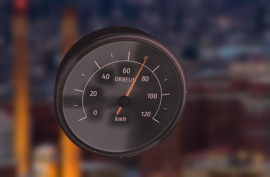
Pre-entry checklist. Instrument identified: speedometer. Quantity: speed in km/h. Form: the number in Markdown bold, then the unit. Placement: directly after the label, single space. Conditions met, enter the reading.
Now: **70** km/h
